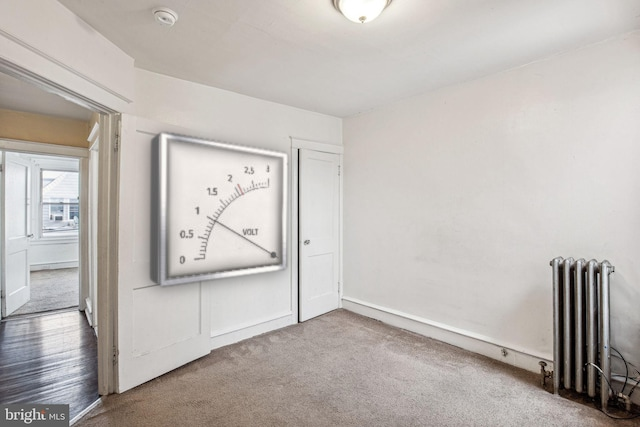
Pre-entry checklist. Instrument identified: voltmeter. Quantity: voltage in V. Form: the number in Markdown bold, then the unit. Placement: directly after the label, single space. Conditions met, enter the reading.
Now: **1** V
